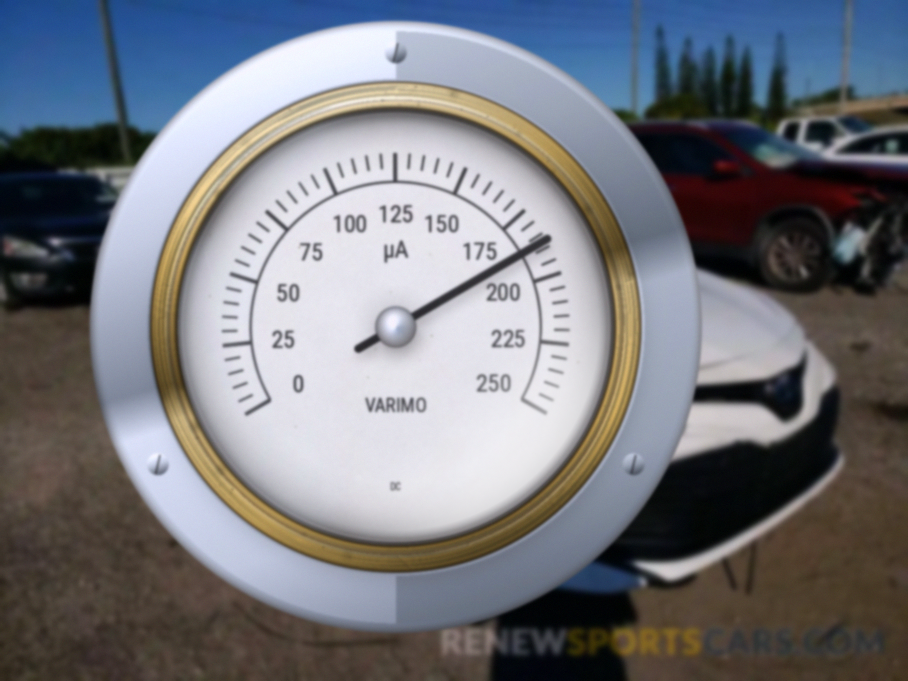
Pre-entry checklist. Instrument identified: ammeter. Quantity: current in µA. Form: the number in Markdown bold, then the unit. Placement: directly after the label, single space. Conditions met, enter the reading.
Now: **187.5** µA
